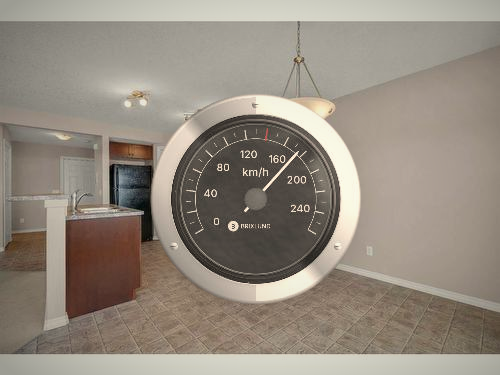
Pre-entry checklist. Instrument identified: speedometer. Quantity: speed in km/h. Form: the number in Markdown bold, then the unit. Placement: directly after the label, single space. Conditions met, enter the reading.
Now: **175** km/h
